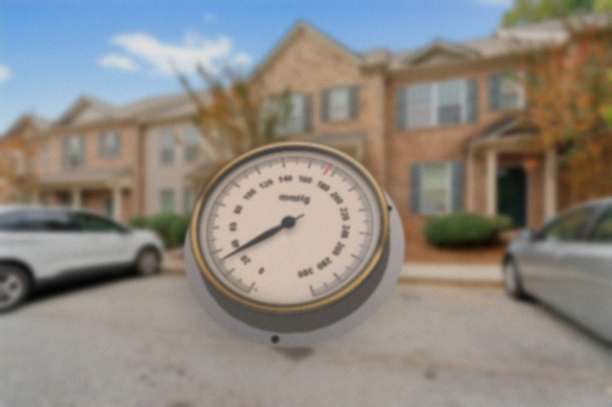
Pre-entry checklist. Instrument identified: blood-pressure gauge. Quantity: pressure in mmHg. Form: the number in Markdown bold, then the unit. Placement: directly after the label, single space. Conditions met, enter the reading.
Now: **30** mmHg
